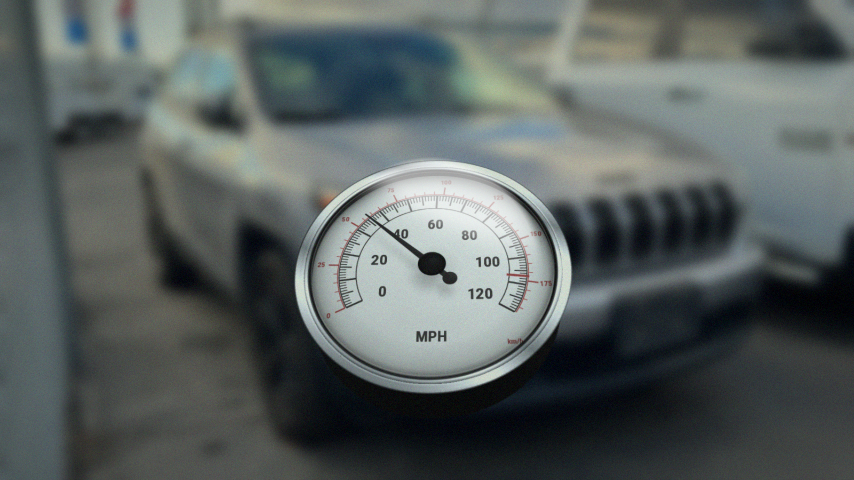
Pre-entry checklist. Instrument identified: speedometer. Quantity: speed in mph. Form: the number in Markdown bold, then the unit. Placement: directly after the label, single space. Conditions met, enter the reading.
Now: **35** mph
